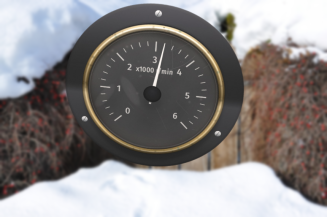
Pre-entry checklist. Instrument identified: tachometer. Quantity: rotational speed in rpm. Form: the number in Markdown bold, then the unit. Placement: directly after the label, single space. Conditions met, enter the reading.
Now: **3200** rpm
